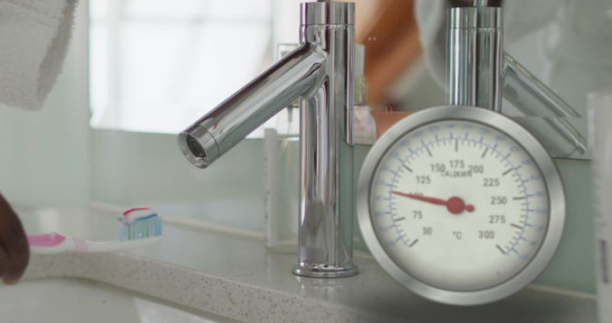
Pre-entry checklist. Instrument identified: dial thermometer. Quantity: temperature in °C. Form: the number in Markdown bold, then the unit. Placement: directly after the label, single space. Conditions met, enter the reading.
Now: **100** °C
